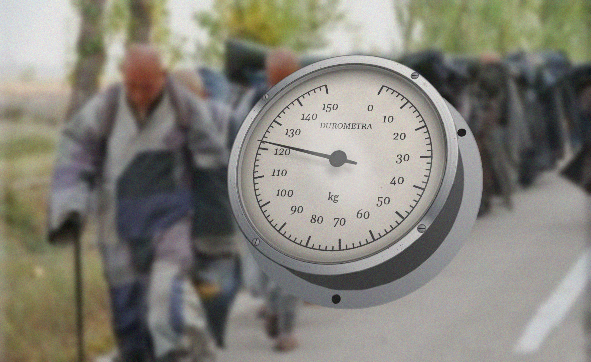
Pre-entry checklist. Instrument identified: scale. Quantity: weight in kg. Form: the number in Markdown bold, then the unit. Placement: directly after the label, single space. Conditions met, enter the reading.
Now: **122** kg
